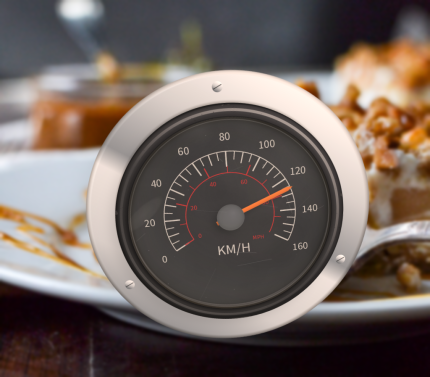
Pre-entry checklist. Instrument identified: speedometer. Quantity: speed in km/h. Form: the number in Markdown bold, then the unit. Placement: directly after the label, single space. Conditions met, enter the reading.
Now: **125** km/h
